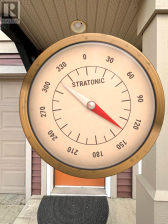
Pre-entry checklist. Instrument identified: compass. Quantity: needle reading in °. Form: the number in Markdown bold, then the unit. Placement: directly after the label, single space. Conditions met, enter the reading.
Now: **135** °
